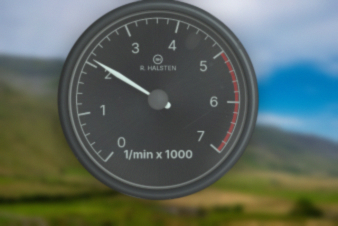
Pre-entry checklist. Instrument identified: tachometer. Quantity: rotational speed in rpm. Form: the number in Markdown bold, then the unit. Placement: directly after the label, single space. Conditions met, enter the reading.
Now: **2100** rpm
